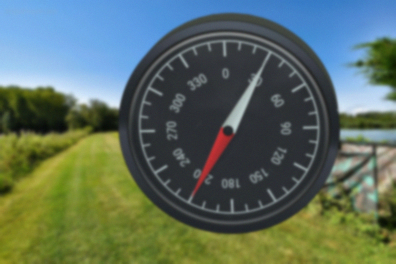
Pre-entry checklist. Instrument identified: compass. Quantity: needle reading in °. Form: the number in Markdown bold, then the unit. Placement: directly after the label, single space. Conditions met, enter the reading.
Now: **210** °
